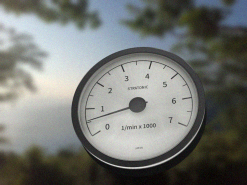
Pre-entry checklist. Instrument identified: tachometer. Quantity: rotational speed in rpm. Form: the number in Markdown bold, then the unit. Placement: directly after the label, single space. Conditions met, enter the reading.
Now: **500** rpm
